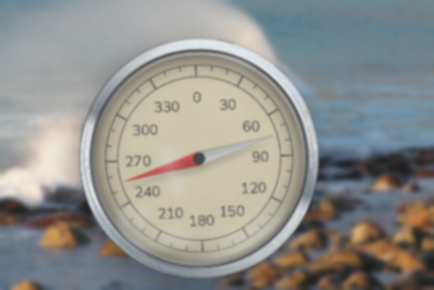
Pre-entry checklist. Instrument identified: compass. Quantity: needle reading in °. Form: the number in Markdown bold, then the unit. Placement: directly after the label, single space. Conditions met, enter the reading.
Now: **255** °
